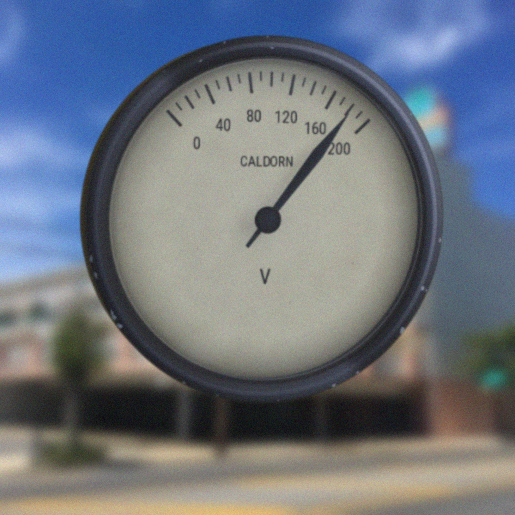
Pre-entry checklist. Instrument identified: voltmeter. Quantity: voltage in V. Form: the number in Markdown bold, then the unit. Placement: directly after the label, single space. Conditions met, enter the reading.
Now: **180** V
